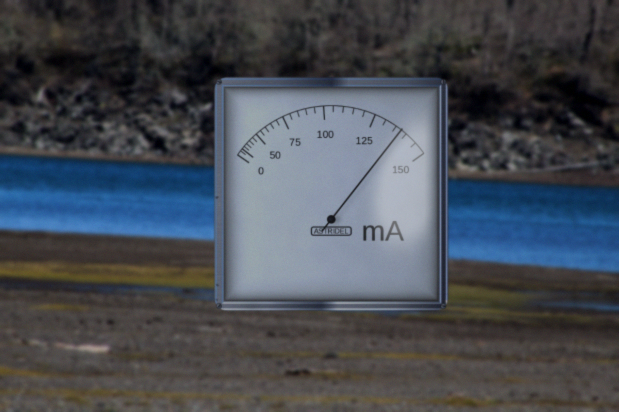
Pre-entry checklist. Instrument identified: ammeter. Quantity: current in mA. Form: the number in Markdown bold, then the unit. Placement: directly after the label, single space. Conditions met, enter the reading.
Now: **137.5** mA
